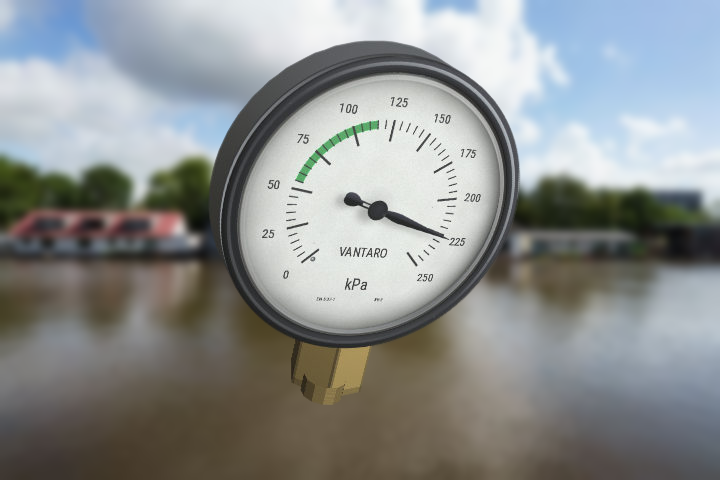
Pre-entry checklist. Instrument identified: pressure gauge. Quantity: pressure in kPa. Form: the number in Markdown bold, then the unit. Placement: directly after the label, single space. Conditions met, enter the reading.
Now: **225** kPa
